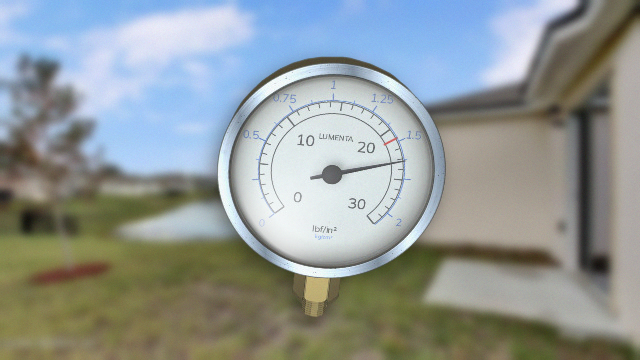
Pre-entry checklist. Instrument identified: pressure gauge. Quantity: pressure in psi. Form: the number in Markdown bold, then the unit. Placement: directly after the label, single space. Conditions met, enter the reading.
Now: **23** psi
